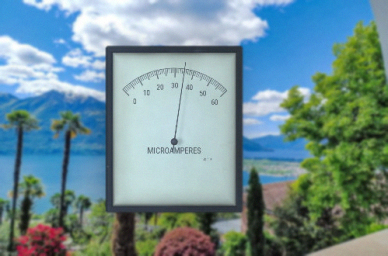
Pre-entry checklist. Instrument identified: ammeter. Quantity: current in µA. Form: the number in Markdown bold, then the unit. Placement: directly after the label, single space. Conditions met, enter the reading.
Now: **35** µA
